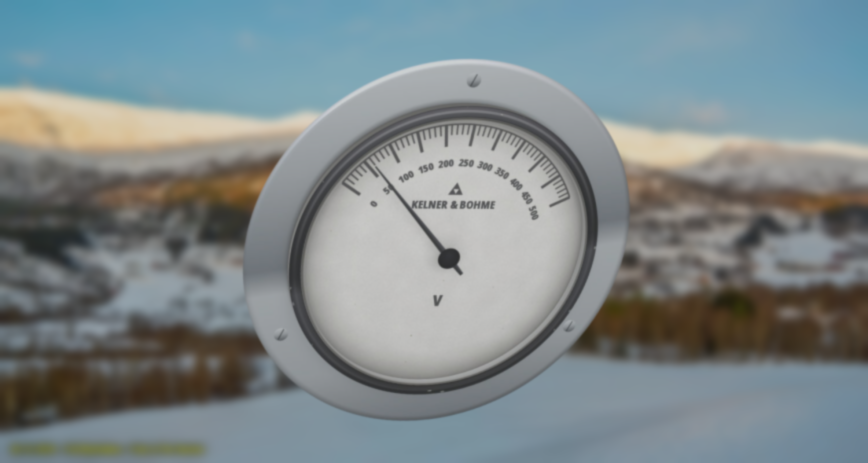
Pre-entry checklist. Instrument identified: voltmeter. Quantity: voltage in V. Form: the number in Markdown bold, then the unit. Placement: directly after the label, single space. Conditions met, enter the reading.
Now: **60** V
